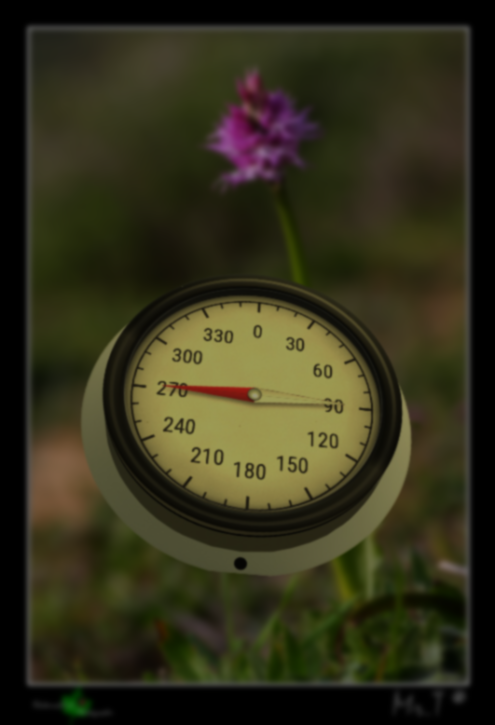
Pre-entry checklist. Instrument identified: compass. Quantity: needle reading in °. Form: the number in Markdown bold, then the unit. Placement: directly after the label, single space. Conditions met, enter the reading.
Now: **270** °
